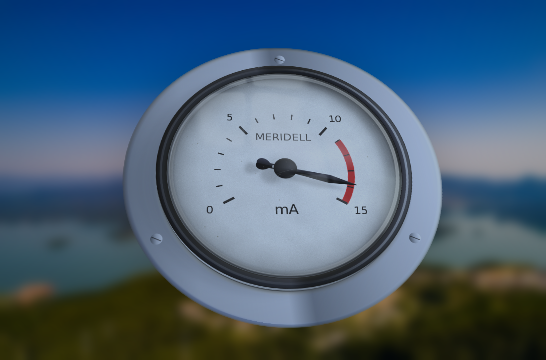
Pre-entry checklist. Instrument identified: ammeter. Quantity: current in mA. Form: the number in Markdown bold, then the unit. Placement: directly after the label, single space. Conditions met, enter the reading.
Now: **14** mA
